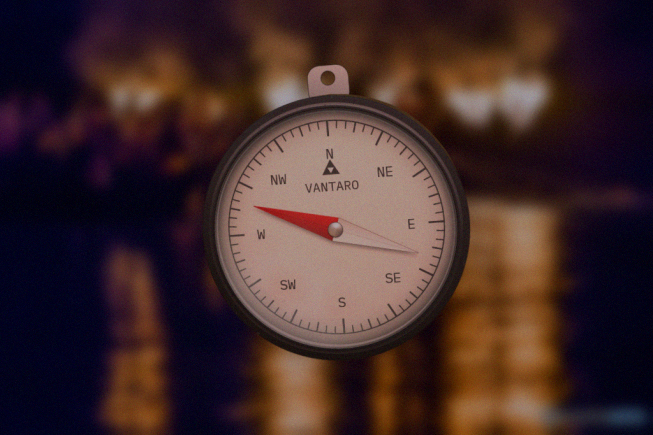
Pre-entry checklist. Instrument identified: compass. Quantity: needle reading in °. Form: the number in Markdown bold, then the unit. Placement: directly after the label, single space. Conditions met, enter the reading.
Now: **290** °
